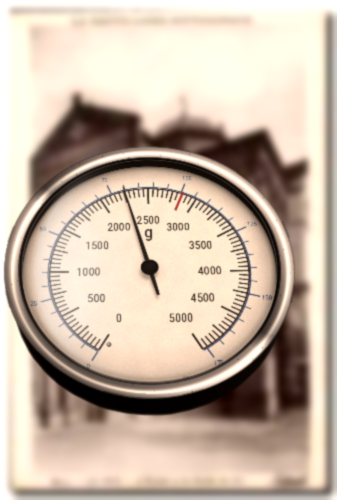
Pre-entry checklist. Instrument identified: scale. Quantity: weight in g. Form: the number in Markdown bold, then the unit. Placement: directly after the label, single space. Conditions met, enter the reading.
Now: **2250** g
